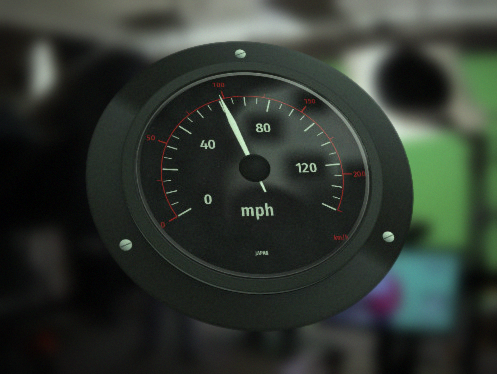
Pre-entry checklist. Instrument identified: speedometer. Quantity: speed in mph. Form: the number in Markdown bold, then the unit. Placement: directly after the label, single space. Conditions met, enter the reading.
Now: **60** mph
